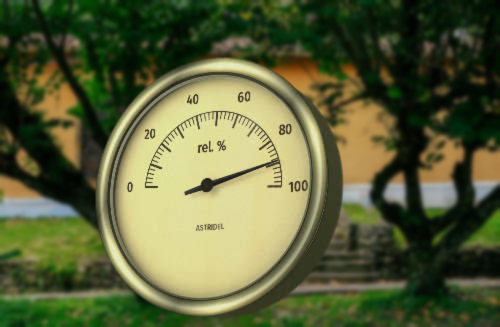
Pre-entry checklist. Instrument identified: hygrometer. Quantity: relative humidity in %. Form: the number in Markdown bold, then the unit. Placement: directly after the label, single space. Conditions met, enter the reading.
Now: **90** %
